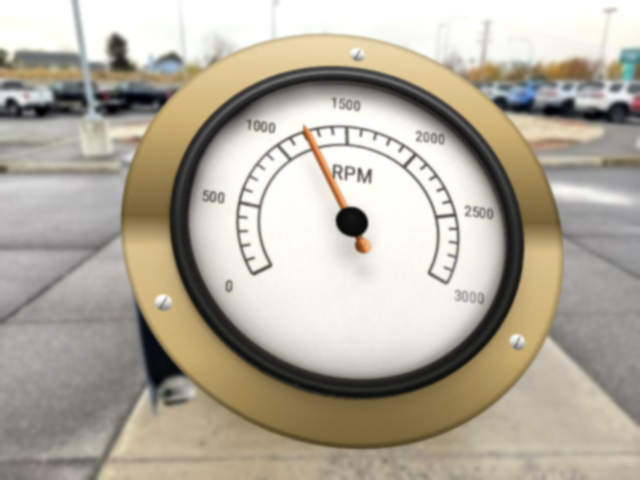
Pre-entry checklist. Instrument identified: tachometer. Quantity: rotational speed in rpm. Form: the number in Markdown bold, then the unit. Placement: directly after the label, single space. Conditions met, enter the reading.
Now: **1200** rpm
